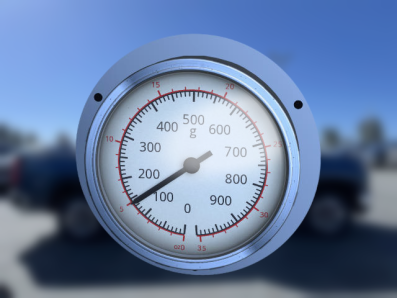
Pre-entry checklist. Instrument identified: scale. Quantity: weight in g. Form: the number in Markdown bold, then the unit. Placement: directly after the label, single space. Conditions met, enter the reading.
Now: **140** g
